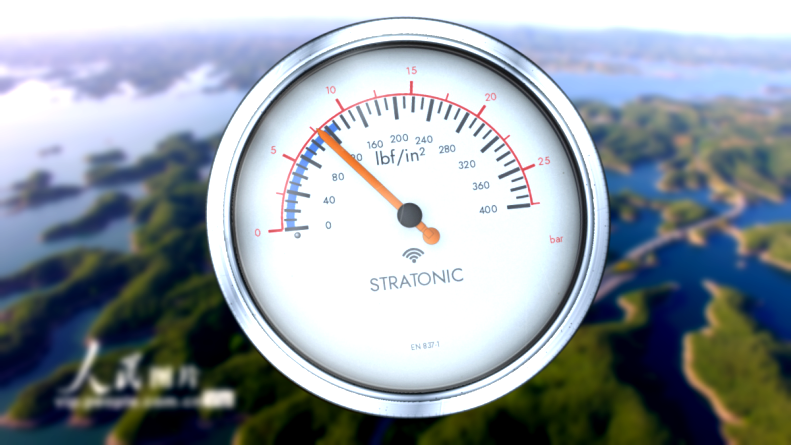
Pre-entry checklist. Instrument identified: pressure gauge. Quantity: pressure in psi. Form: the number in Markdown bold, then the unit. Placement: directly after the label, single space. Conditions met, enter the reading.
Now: **110** psi
